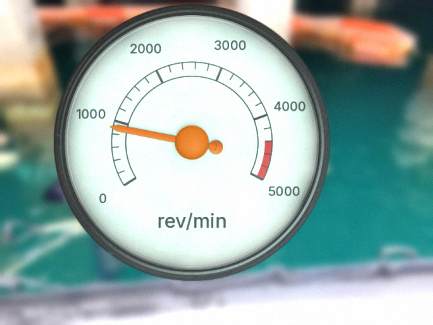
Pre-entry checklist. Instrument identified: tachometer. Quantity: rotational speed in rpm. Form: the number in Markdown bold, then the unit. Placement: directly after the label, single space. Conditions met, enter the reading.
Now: **900** rpm
